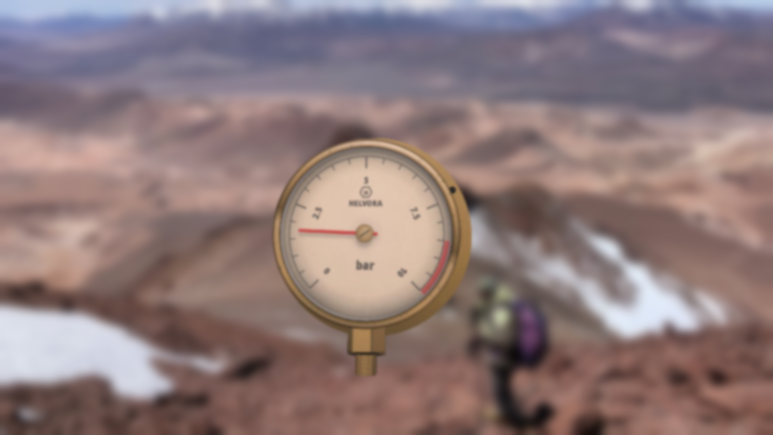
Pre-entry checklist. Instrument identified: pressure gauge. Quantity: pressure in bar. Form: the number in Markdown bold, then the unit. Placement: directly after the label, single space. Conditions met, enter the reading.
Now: **1.75** bar
